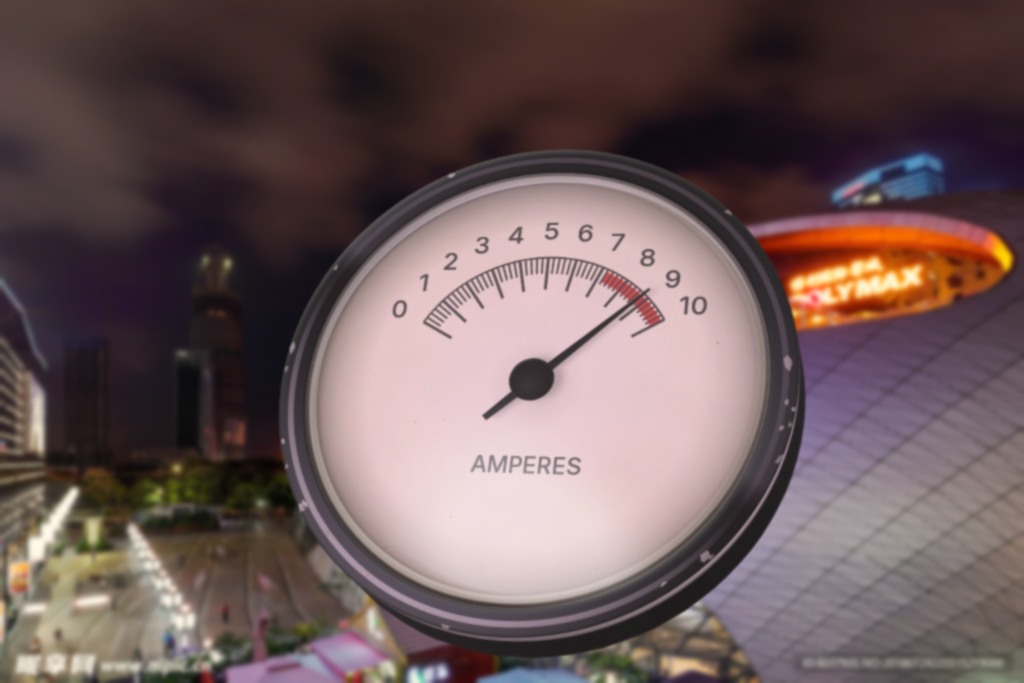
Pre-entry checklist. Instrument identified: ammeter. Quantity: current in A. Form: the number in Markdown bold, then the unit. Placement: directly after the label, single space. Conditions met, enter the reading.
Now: **9** A
